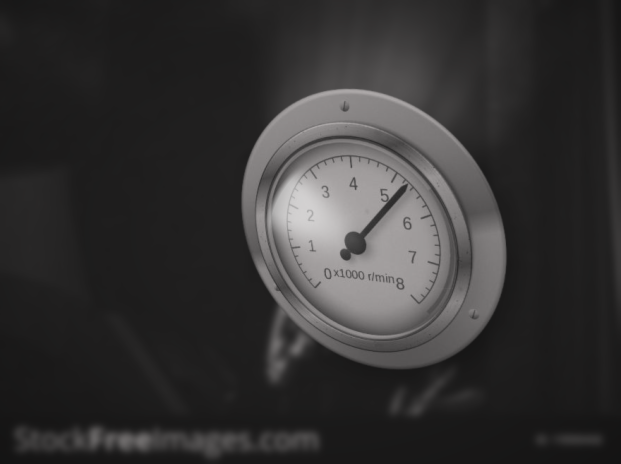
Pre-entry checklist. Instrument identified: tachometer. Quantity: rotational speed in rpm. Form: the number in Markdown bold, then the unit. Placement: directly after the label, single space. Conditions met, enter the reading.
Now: **5300** rpm
